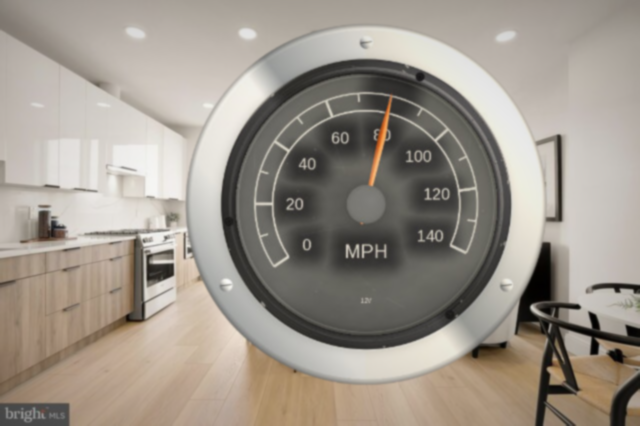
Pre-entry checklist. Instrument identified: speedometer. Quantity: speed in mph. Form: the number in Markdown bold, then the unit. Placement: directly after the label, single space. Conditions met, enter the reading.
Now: **80** mph
